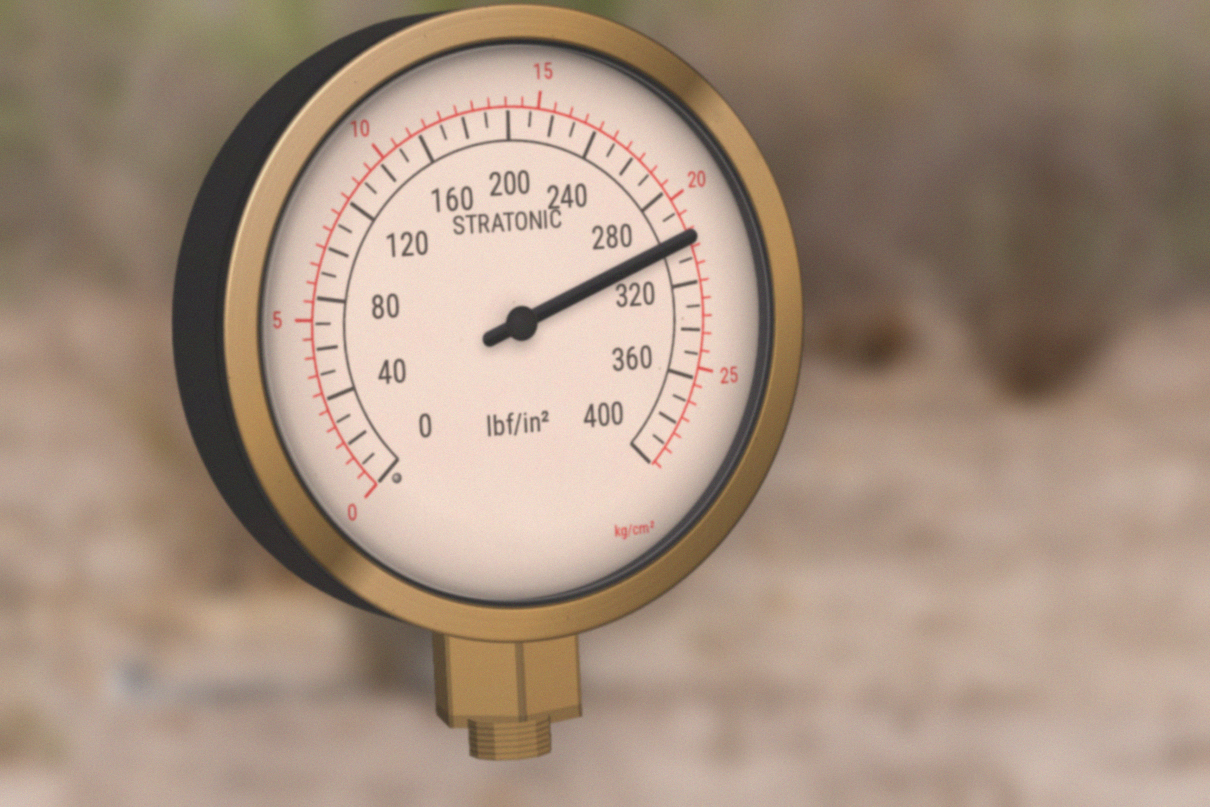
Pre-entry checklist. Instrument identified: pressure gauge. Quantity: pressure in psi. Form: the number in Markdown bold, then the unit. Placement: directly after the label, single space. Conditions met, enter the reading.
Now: **300** psi
